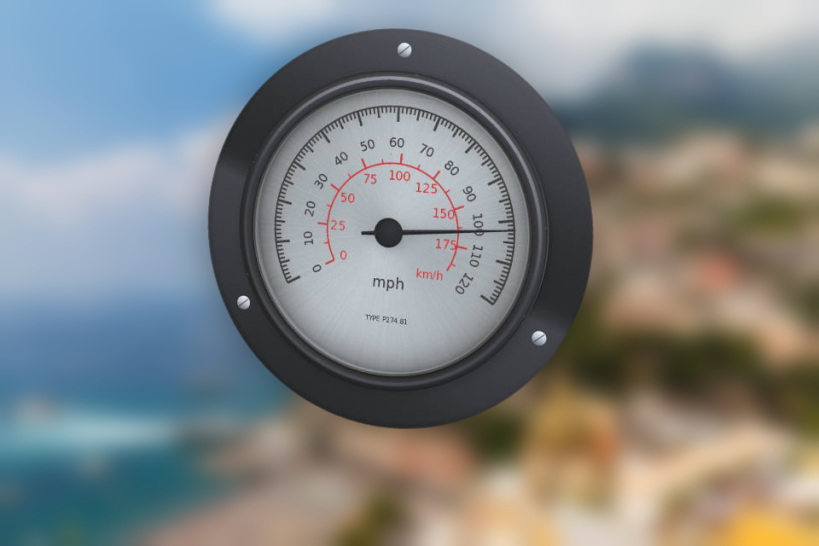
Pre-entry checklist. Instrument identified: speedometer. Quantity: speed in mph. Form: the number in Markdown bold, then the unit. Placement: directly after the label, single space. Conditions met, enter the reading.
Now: **102** mph
